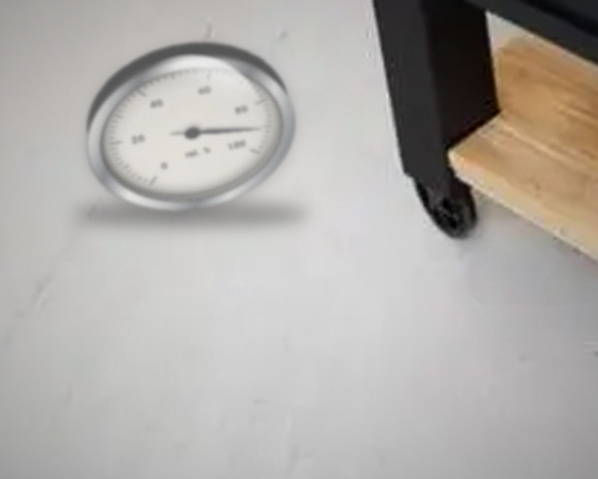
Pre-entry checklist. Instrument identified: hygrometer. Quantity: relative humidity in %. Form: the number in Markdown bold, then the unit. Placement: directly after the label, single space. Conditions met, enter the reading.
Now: **90** %
